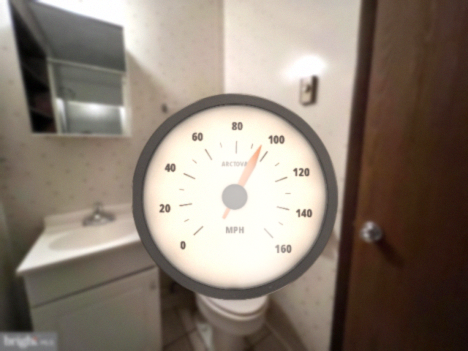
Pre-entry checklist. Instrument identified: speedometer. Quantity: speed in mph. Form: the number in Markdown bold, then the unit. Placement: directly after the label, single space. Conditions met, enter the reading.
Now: **95** mph
